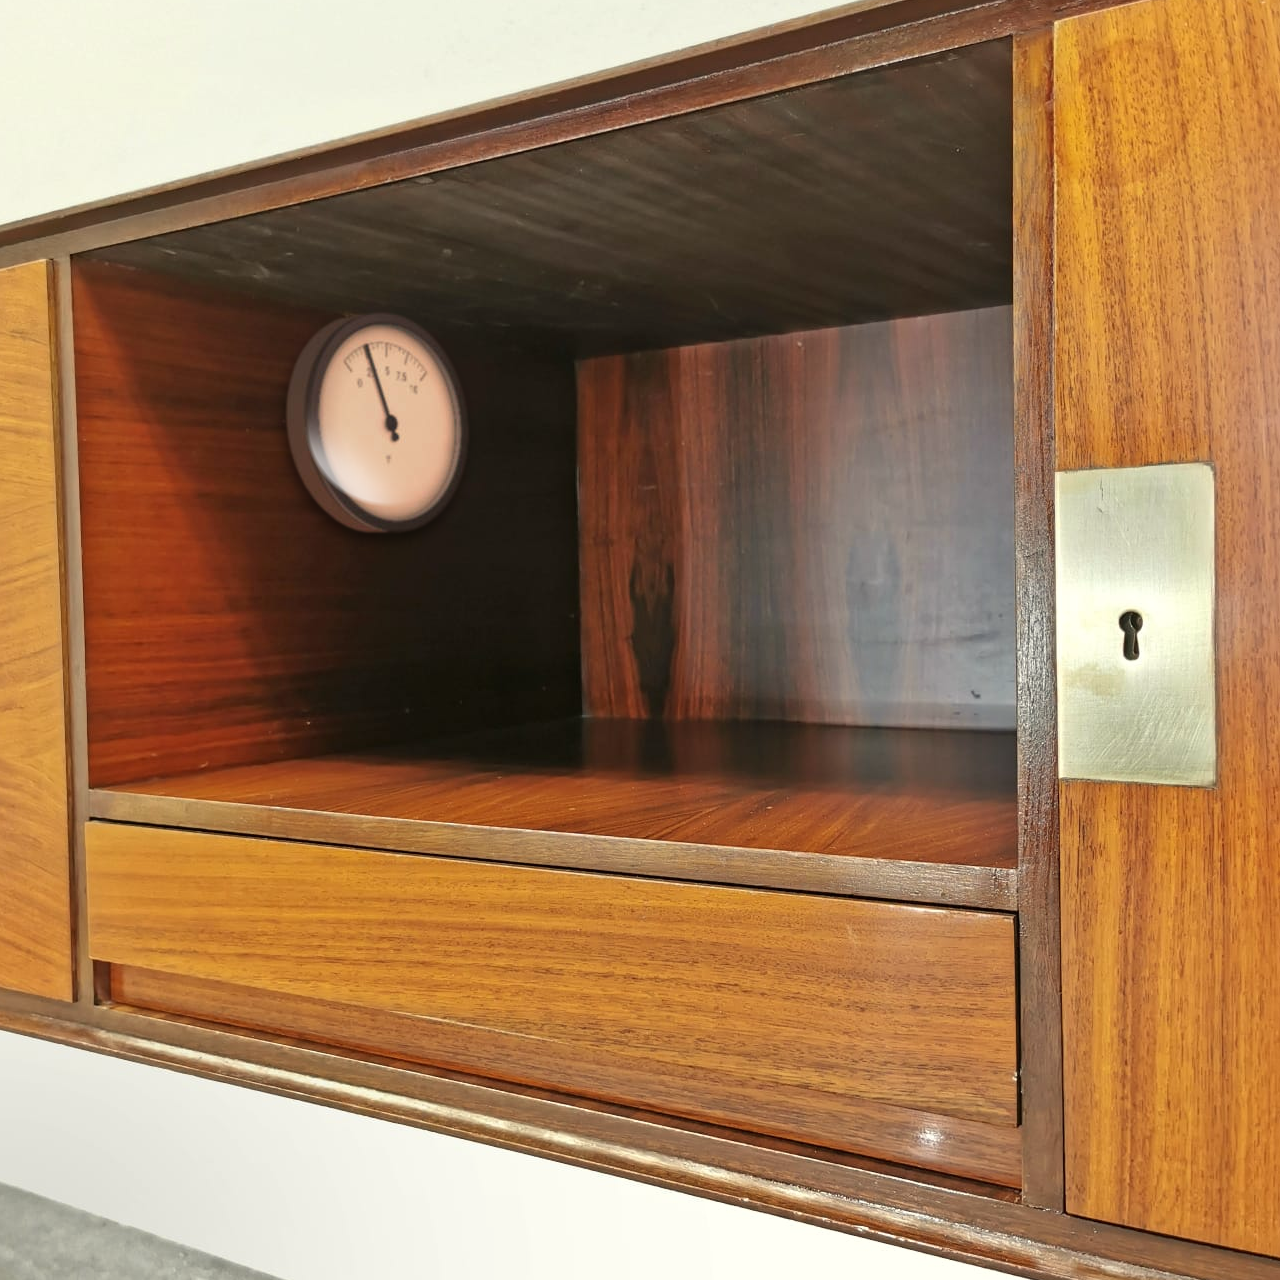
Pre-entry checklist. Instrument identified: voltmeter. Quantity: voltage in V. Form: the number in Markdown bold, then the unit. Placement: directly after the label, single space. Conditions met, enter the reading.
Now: **2.5** V
